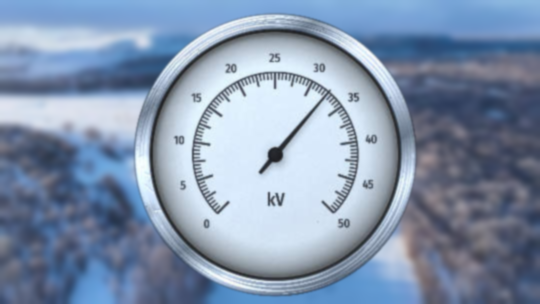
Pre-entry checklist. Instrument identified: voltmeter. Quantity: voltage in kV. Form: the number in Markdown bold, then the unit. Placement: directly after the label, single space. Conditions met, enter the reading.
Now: **32.5** kV
